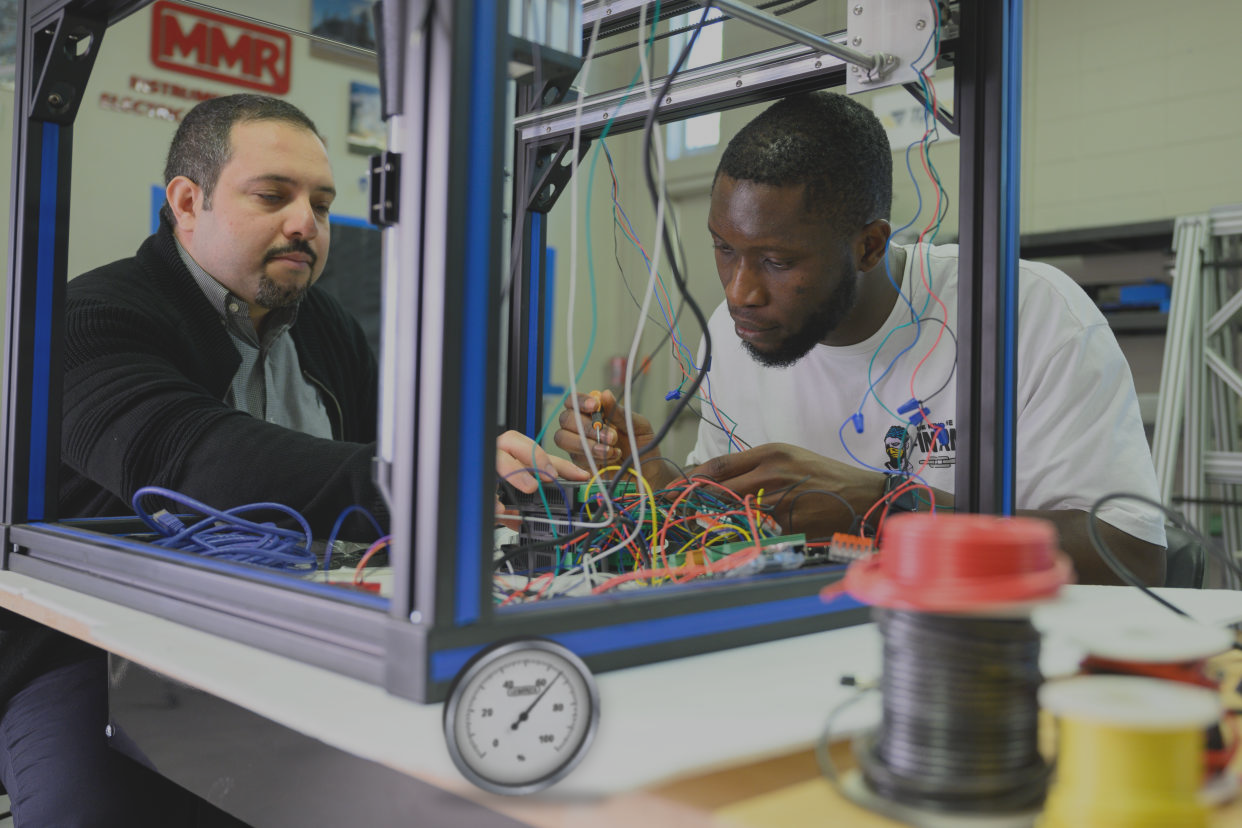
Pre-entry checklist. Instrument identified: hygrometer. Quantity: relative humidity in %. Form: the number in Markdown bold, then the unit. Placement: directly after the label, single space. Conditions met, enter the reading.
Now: **65** %
